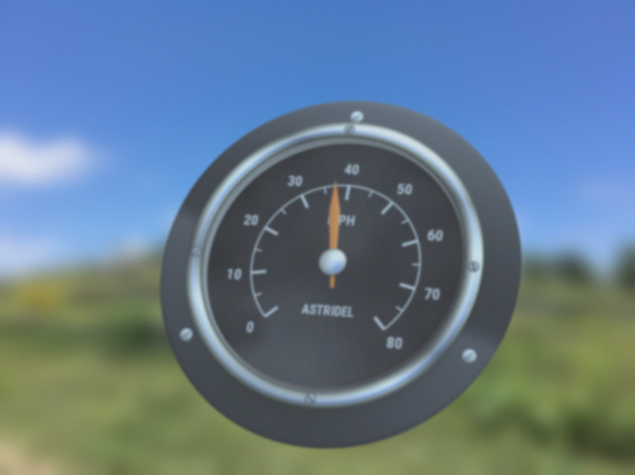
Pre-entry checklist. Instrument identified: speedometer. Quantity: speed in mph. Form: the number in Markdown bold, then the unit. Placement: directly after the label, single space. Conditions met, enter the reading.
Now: **37.5** mph
